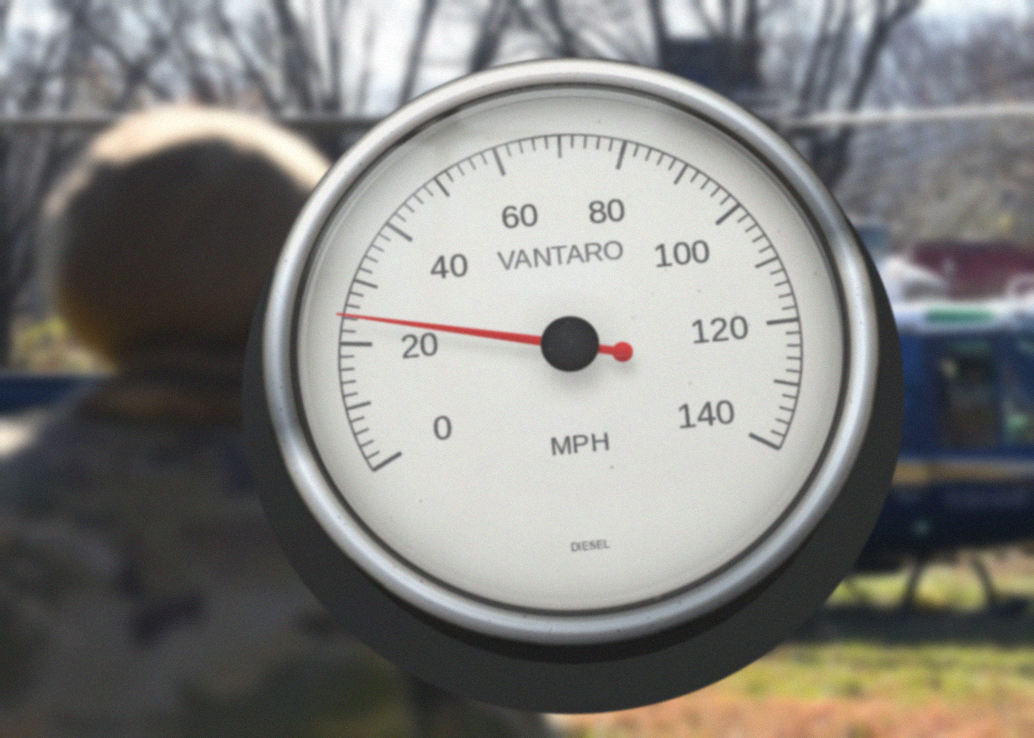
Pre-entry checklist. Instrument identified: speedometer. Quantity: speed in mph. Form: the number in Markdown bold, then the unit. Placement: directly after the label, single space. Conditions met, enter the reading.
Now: **24** mph
